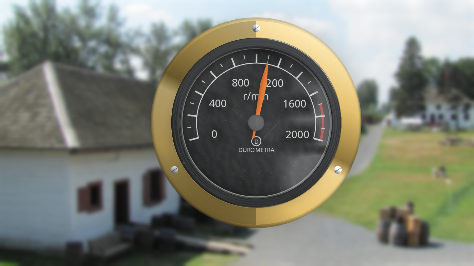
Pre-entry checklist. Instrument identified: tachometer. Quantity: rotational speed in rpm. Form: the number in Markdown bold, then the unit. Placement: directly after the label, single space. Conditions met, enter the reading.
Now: **1100** rpm
